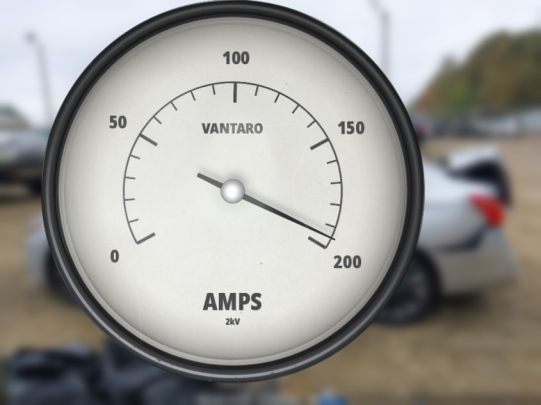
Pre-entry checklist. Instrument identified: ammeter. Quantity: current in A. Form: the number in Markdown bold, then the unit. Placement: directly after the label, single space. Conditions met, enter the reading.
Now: **195** A
